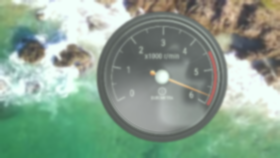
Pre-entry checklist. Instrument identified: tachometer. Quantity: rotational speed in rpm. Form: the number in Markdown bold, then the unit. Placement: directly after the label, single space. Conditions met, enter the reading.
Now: **5750** rpm
